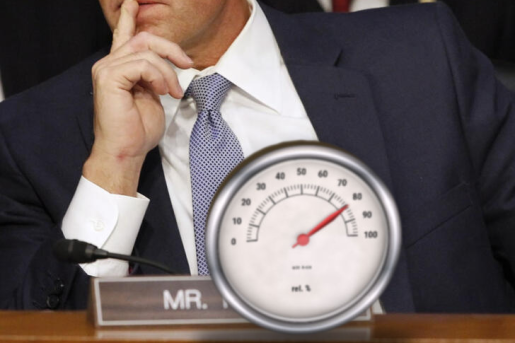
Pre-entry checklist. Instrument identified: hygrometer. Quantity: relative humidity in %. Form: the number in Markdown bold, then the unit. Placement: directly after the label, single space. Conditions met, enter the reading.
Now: **80** %
